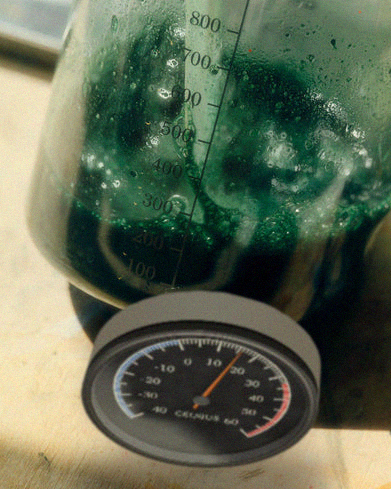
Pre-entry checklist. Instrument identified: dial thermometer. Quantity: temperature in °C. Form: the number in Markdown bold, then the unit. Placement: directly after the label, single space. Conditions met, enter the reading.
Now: **15** °C
